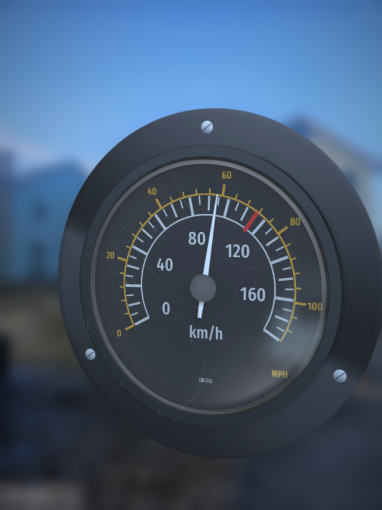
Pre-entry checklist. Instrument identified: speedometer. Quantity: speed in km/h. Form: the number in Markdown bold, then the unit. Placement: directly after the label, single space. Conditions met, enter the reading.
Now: **95** km/h
